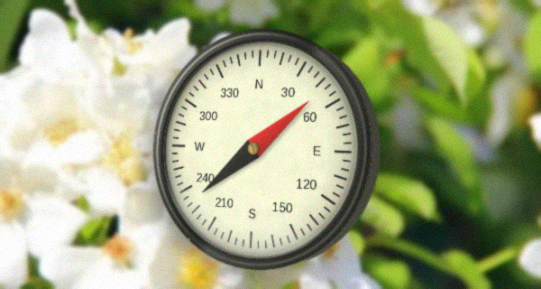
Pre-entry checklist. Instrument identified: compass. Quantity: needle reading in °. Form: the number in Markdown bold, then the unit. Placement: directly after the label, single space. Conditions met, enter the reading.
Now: **50** °
